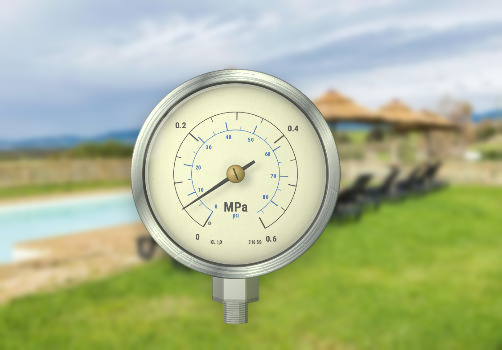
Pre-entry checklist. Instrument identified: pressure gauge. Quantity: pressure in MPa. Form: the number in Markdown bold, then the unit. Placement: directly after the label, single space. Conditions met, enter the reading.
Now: **0.05** MPa
